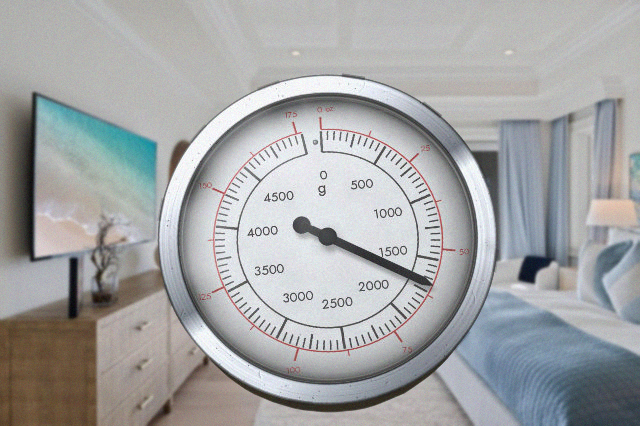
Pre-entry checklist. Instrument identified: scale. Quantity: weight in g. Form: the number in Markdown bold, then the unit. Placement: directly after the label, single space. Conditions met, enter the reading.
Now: **1700** g
